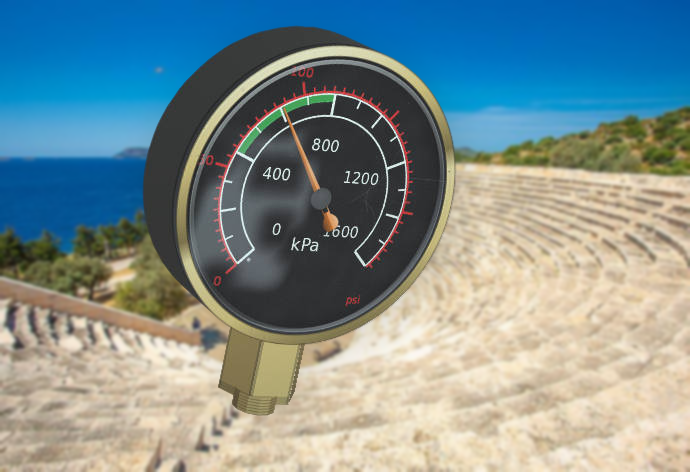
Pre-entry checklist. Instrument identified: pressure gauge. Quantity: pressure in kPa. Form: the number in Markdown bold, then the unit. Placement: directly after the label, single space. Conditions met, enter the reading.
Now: **600** kPa
